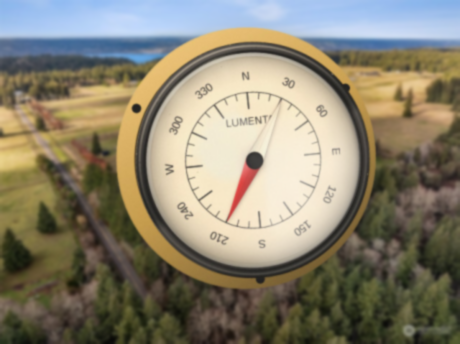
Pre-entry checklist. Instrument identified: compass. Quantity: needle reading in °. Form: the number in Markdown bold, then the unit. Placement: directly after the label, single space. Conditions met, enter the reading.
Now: **210** °
